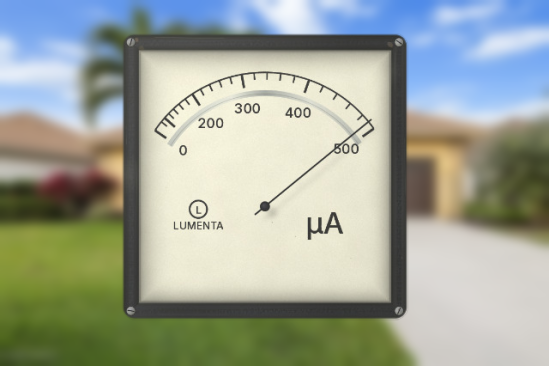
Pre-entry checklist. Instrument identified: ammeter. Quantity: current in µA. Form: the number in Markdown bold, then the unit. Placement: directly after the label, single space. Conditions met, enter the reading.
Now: **490** µA
